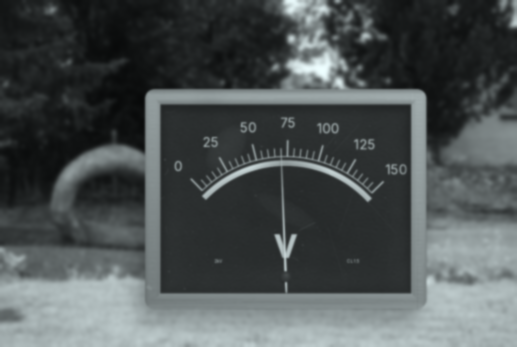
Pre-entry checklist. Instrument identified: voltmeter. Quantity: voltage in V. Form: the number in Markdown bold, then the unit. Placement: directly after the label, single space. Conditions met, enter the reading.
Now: **70** V
